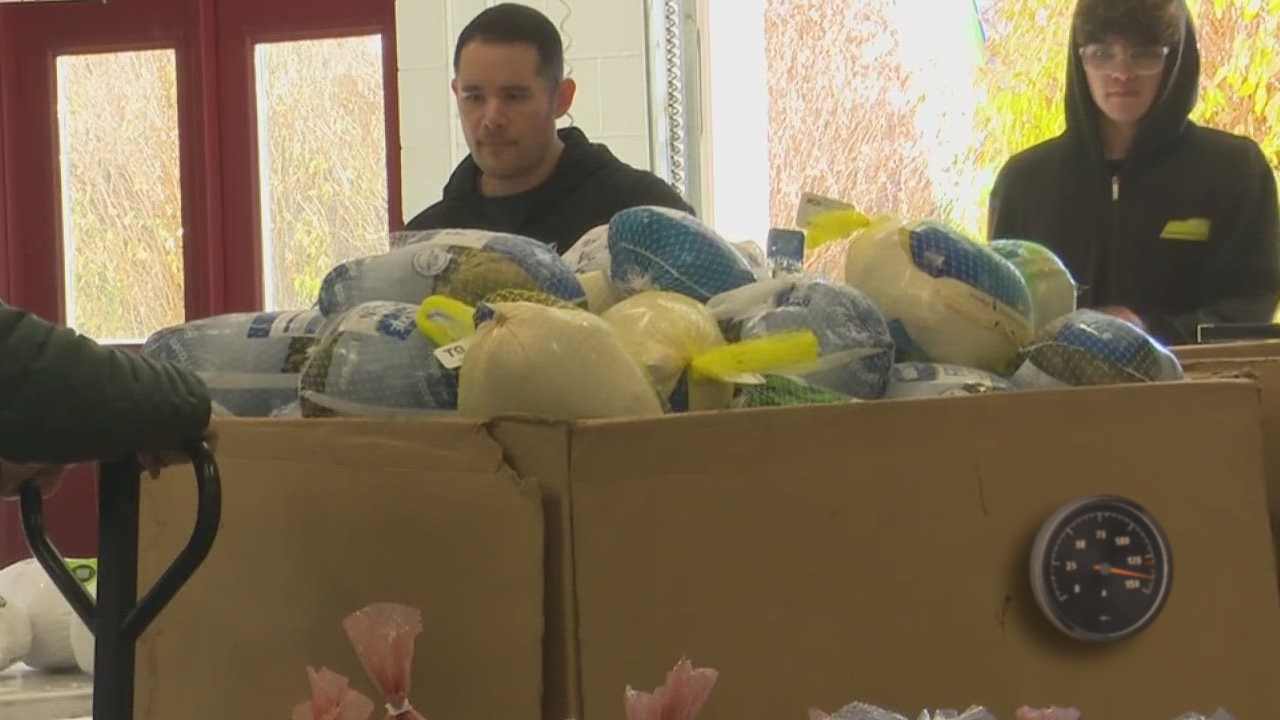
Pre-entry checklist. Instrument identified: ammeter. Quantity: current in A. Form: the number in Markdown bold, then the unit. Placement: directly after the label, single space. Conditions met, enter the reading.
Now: **140** A
